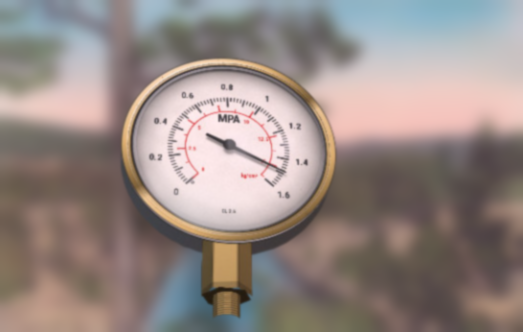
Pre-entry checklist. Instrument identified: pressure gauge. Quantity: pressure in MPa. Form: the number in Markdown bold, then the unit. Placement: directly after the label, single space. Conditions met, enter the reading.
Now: **1.5** MPa
